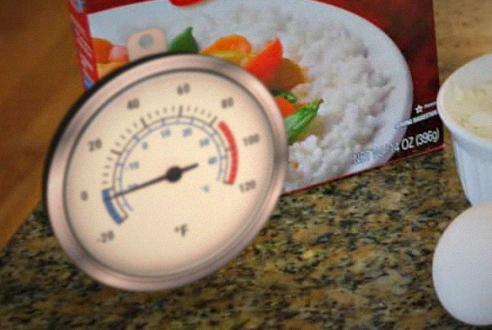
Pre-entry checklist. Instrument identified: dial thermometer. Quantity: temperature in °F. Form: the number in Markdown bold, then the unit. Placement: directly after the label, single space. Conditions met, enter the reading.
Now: **-4** °F
